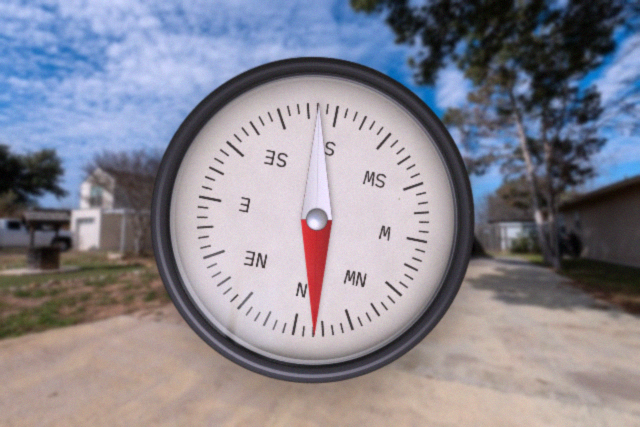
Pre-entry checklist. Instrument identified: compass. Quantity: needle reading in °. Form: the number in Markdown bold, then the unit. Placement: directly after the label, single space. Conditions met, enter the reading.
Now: **350** °
